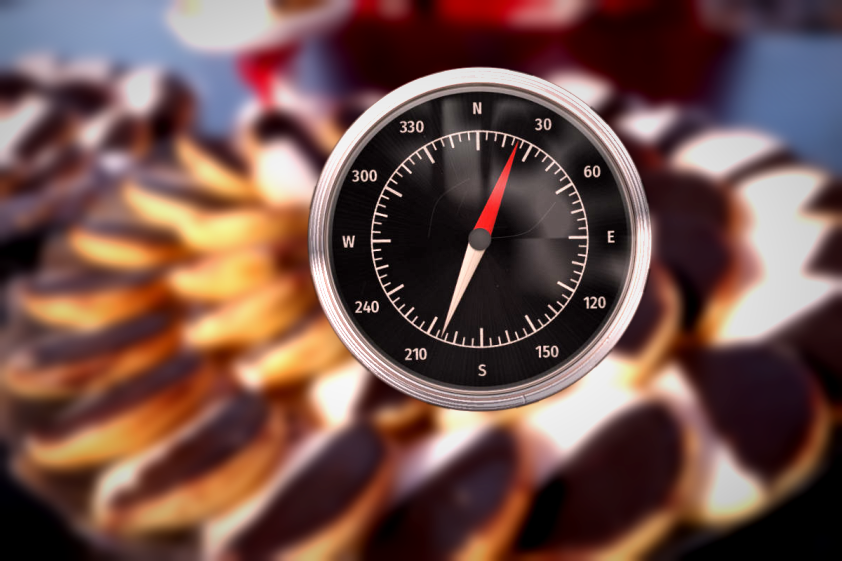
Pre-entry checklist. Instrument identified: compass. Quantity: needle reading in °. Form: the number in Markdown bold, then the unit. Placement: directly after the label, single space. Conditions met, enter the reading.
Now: **22.5** °
